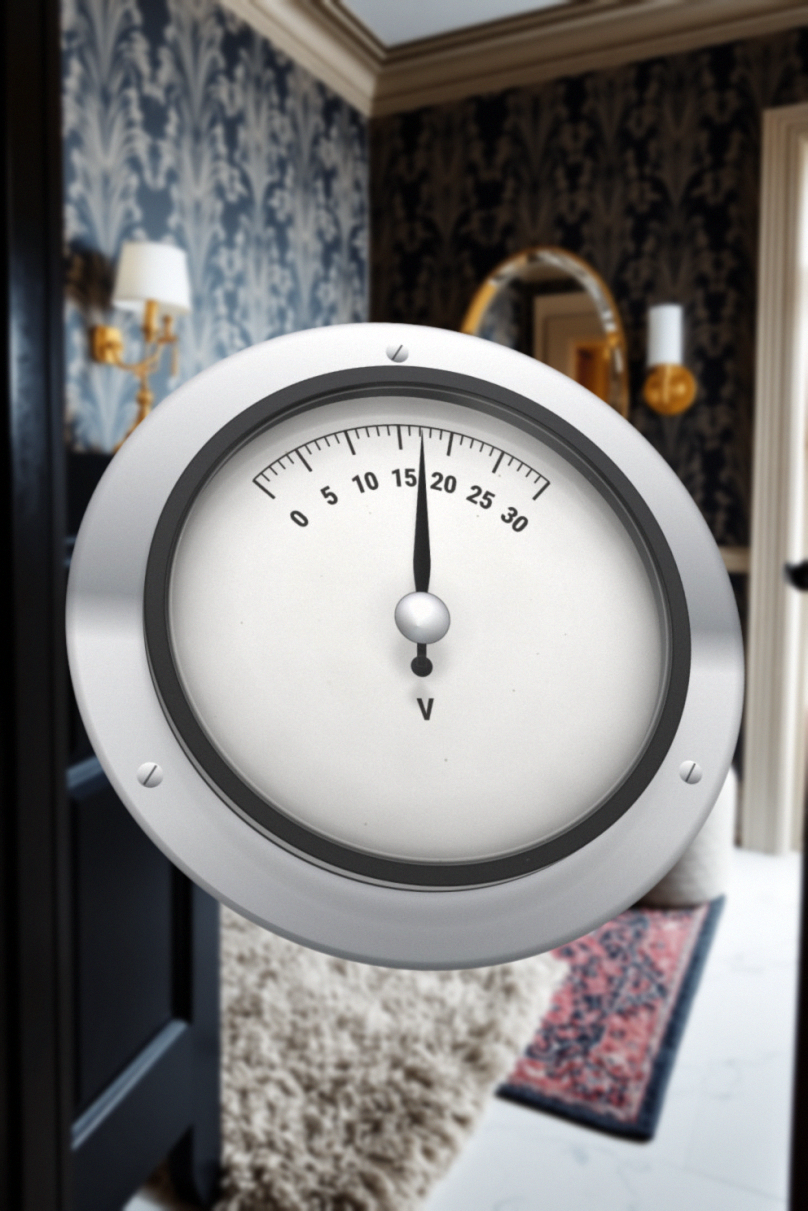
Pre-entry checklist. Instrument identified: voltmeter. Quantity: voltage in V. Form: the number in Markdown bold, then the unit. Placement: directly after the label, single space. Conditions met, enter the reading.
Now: **17** V
